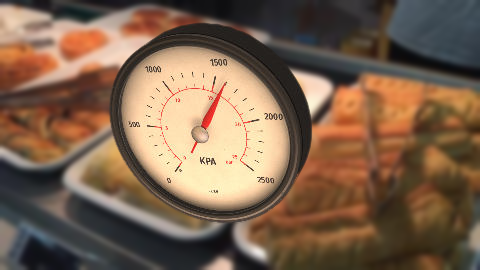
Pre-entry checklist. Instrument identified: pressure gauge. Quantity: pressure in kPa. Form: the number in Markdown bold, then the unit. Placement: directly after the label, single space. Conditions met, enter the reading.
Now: **1600** kPa
